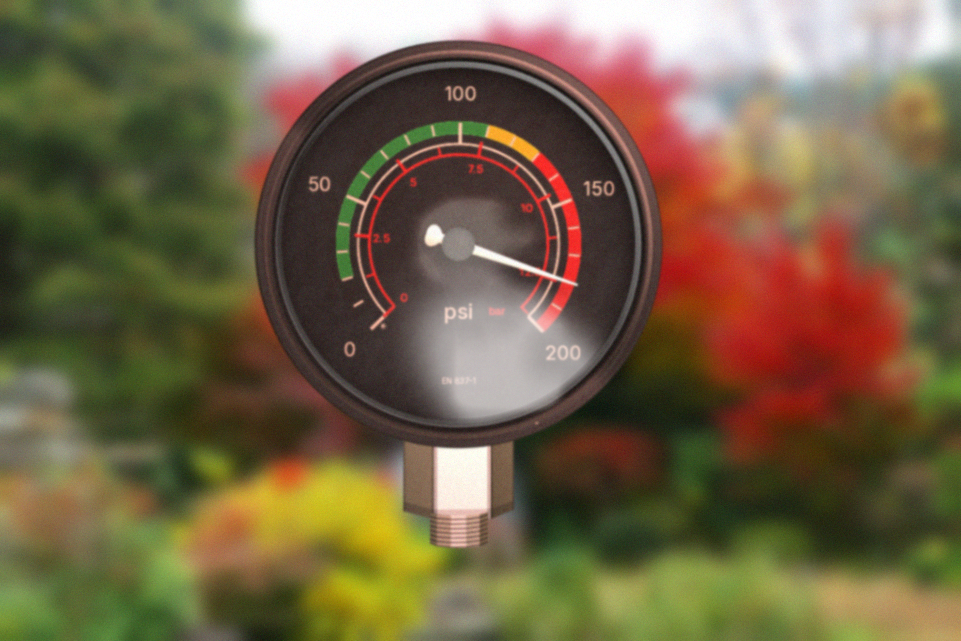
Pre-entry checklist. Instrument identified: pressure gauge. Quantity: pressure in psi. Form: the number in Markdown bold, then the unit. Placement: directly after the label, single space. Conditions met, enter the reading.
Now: **180** psi
